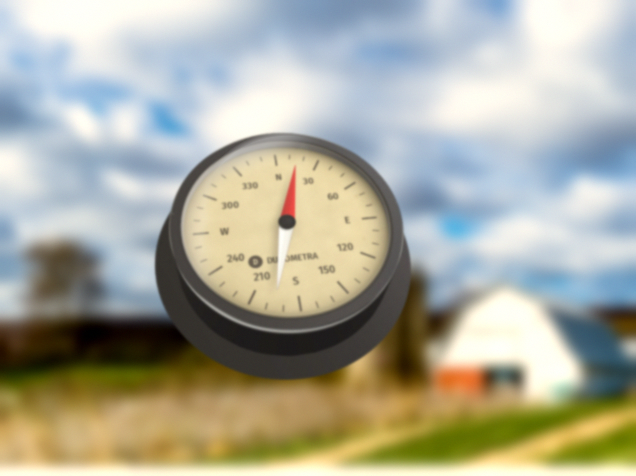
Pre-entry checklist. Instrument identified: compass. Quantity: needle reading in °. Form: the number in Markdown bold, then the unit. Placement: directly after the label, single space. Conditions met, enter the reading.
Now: **15** °
